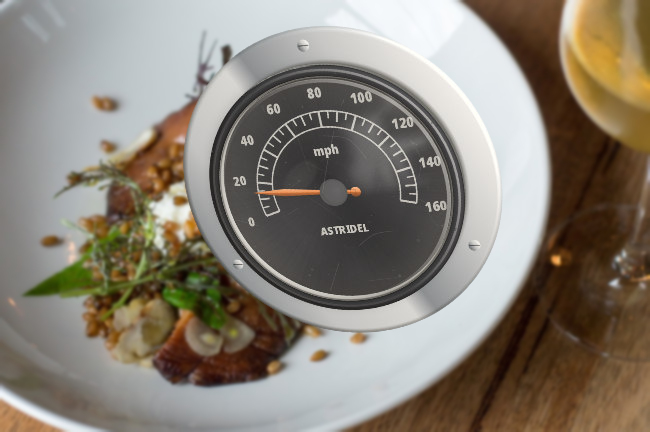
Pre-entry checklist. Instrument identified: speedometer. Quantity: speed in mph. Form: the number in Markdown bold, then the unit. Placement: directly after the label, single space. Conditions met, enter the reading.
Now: **15** mph
